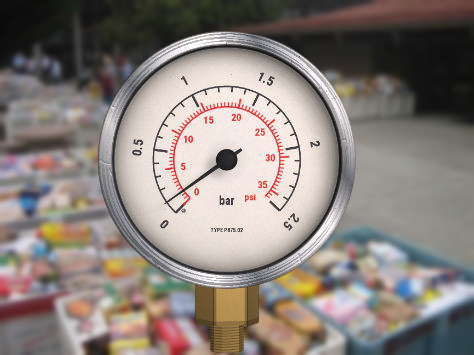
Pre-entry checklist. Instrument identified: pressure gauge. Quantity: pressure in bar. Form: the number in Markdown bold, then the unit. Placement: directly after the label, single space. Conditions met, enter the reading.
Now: **0.1** bar
